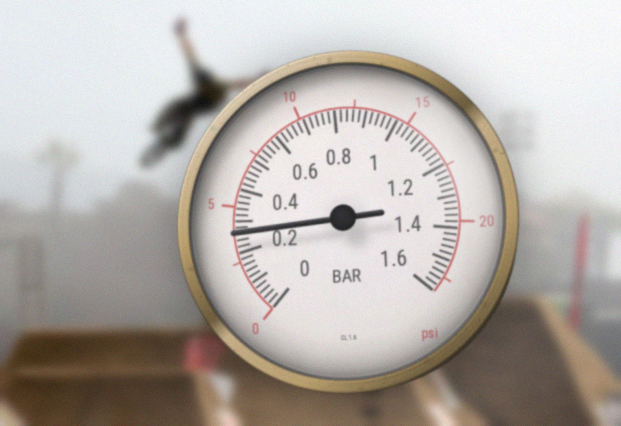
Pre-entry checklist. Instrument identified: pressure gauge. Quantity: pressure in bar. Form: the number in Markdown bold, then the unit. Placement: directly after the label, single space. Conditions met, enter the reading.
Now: **0.26** bar
